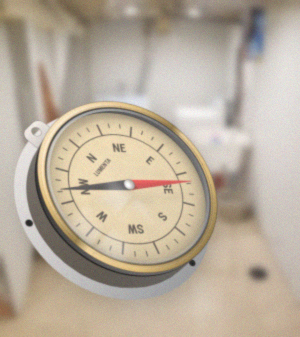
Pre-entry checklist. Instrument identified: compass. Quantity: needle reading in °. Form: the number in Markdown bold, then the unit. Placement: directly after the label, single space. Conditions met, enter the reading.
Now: **130** °
